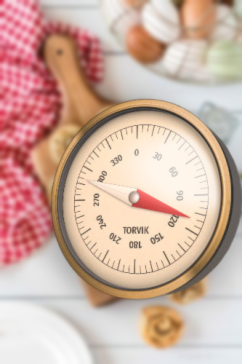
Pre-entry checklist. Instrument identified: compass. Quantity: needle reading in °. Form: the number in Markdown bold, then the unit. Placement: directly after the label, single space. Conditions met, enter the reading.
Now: **110** °
